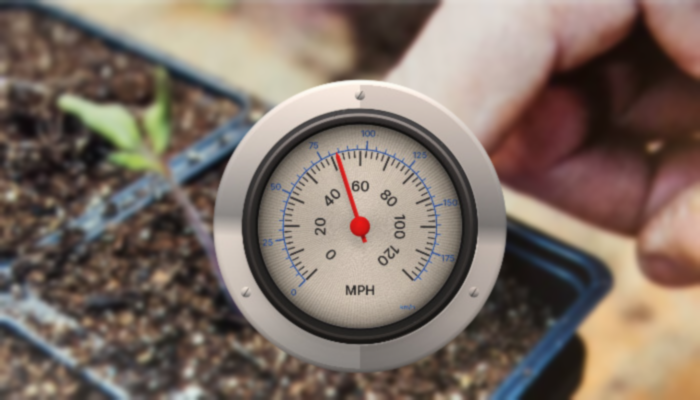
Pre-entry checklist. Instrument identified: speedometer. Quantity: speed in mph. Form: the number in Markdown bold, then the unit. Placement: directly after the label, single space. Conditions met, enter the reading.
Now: **52** mph
